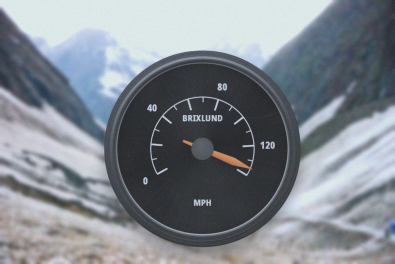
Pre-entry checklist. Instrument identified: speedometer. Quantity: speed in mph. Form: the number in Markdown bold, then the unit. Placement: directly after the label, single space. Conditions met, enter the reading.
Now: **135** mph
